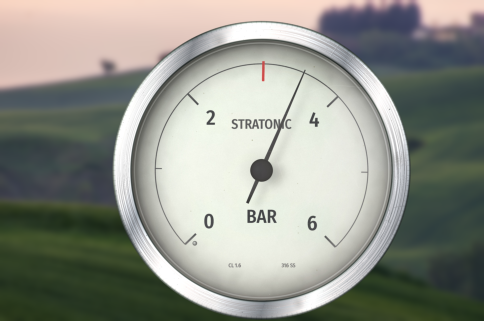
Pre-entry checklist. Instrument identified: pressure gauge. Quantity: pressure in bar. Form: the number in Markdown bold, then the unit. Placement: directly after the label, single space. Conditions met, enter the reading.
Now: **3.5** bar
